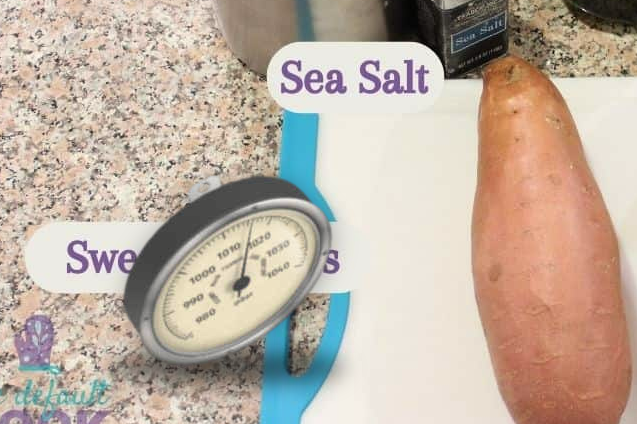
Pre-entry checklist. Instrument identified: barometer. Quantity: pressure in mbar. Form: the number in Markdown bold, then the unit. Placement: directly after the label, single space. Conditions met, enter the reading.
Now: **1015** mbar
